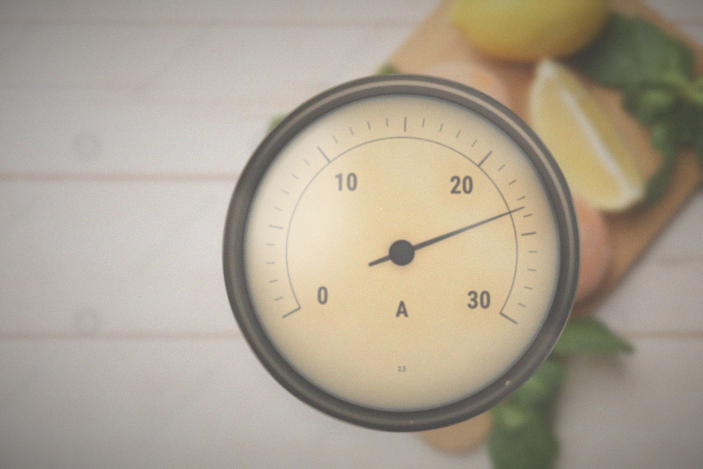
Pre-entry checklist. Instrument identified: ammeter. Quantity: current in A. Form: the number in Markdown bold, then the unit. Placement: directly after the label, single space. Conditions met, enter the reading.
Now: **23.5** A
